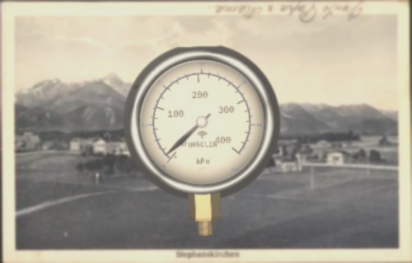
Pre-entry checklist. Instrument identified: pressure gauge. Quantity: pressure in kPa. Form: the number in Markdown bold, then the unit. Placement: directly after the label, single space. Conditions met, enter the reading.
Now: **10** kPa
